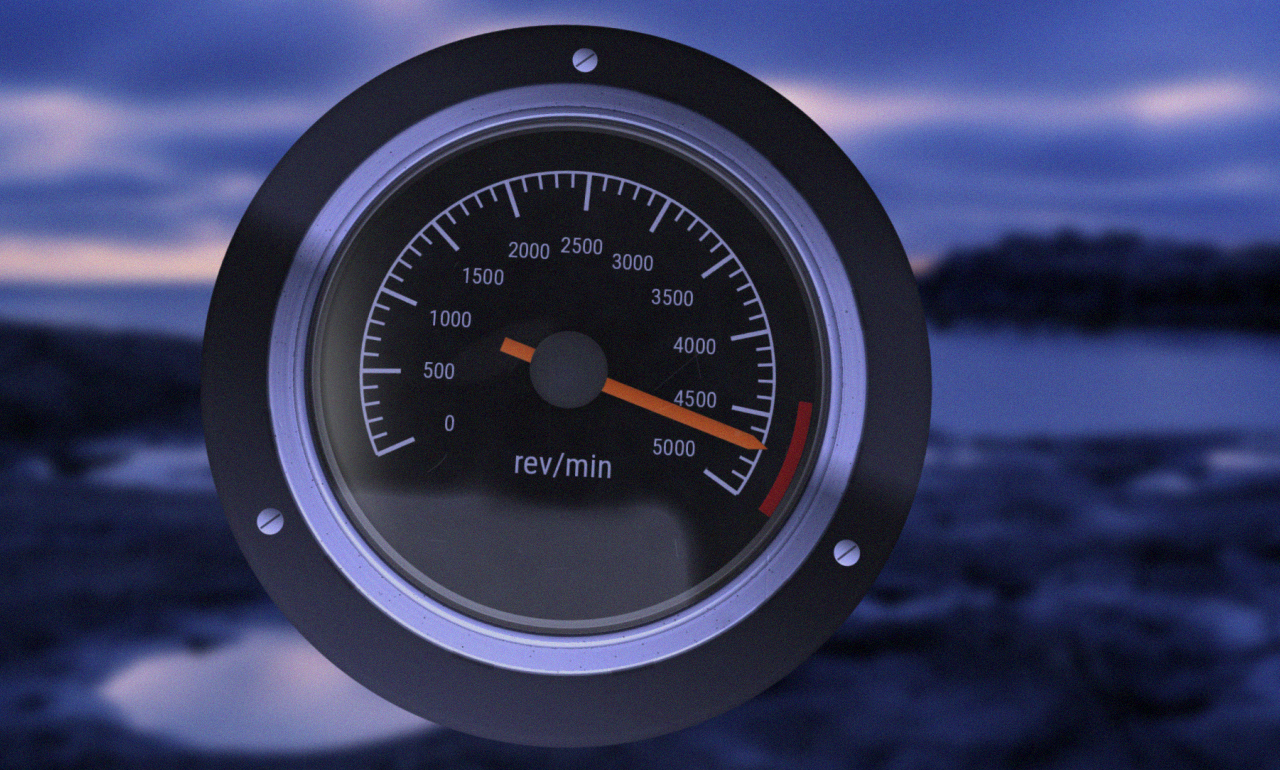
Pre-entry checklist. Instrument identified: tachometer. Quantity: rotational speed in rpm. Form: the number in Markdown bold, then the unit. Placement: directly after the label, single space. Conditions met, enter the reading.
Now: **4700** rpm
